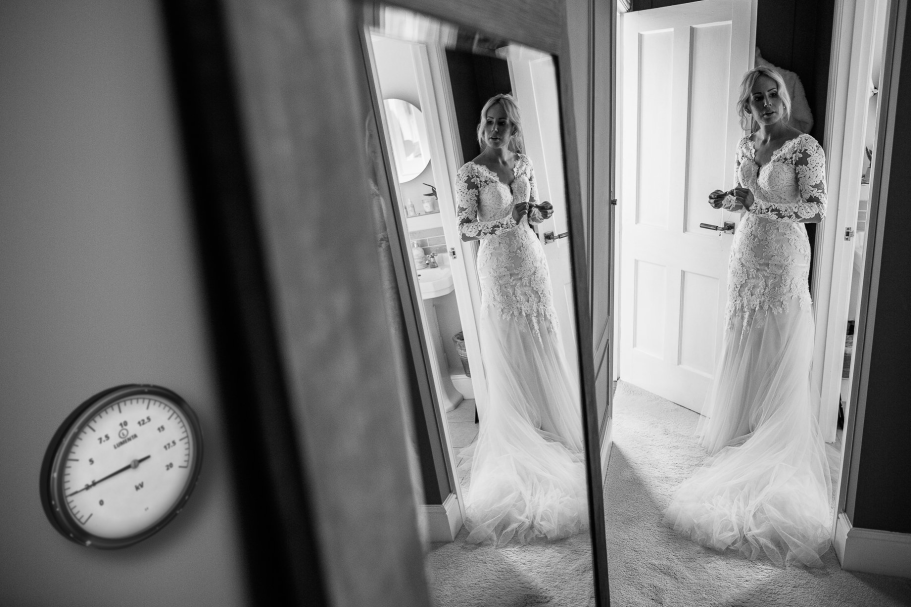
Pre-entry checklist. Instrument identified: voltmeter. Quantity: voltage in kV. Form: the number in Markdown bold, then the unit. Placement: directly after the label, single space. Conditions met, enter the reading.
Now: **2.5** kV
